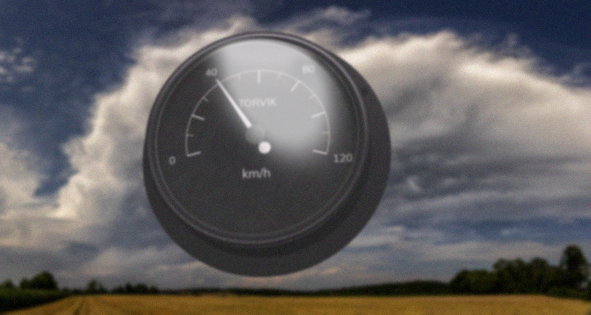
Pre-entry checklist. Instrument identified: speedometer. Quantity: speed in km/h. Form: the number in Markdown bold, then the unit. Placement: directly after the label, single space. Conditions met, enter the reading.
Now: **40** km/h
